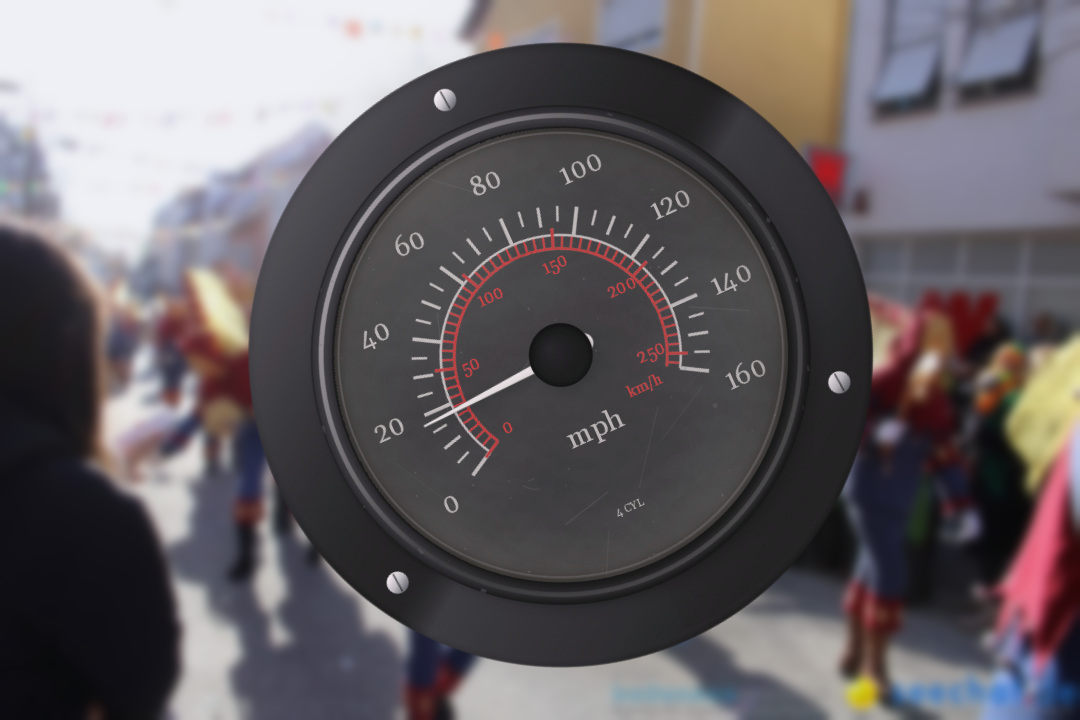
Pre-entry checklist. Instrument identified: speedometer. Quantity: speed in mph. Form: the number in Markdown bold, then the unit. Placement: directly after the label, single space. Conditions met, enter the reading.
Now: **17.5** mph
